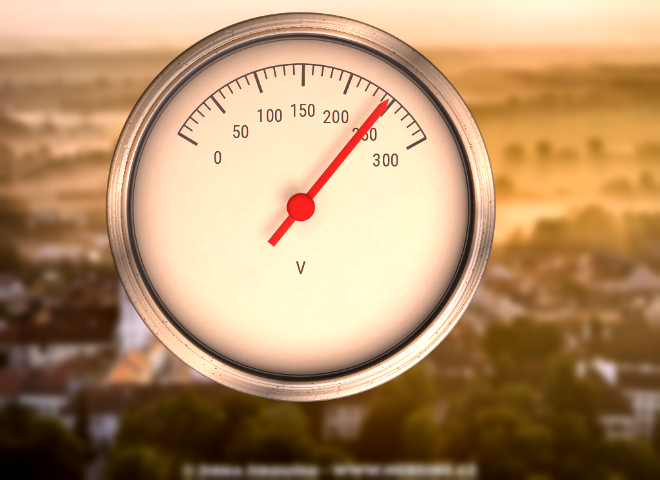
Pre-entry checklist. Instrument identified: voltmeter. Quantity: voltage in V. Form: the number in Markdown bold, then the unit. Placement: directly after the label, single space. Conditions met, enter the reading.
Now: **245** V
